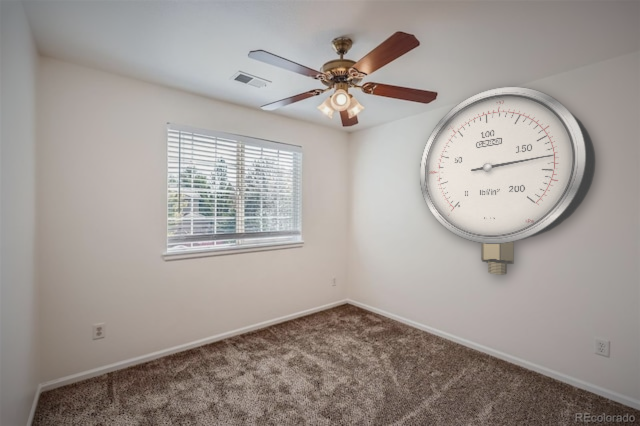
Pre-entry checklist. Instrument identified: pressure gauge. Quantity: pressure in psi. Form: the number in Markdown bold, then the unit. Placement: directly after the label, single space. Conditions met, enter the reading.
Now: **165** psi
